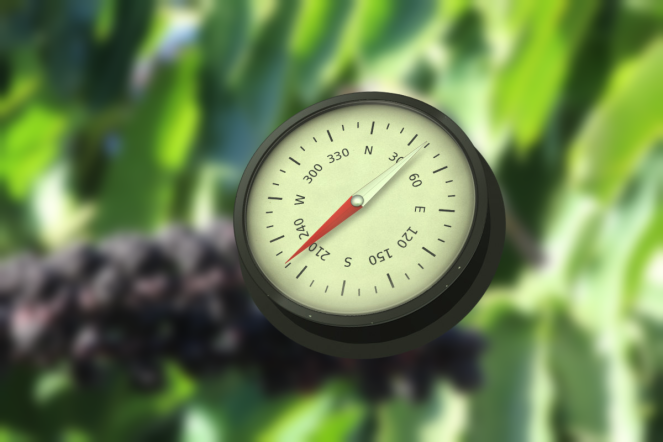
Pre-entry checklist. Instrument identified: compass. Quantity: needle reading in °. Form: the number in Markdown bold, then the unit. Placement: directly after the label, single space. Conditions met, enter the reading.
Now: **220** °
